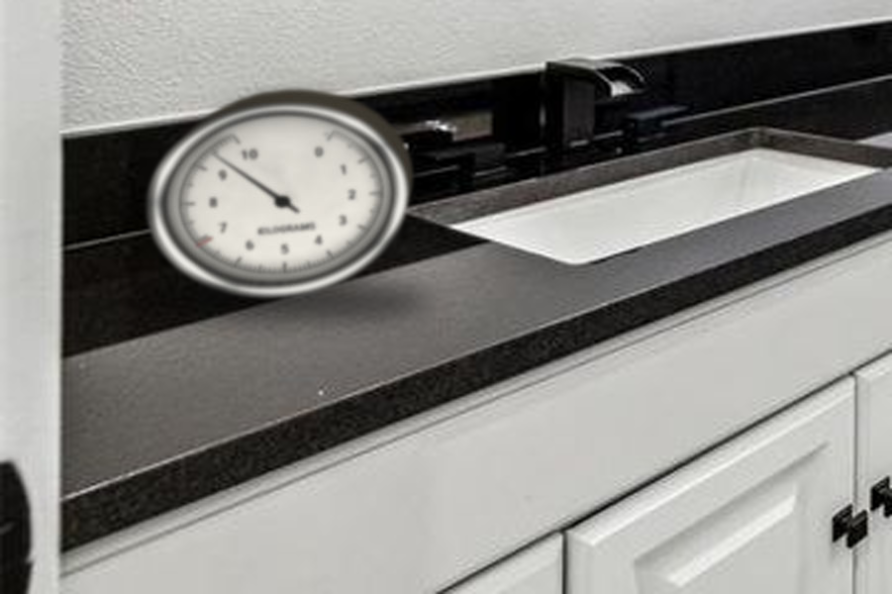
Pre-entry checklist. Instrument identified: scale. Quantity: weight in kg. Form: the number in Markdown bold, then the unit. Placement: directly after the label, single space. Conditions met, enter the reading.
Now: **9.5** kg
